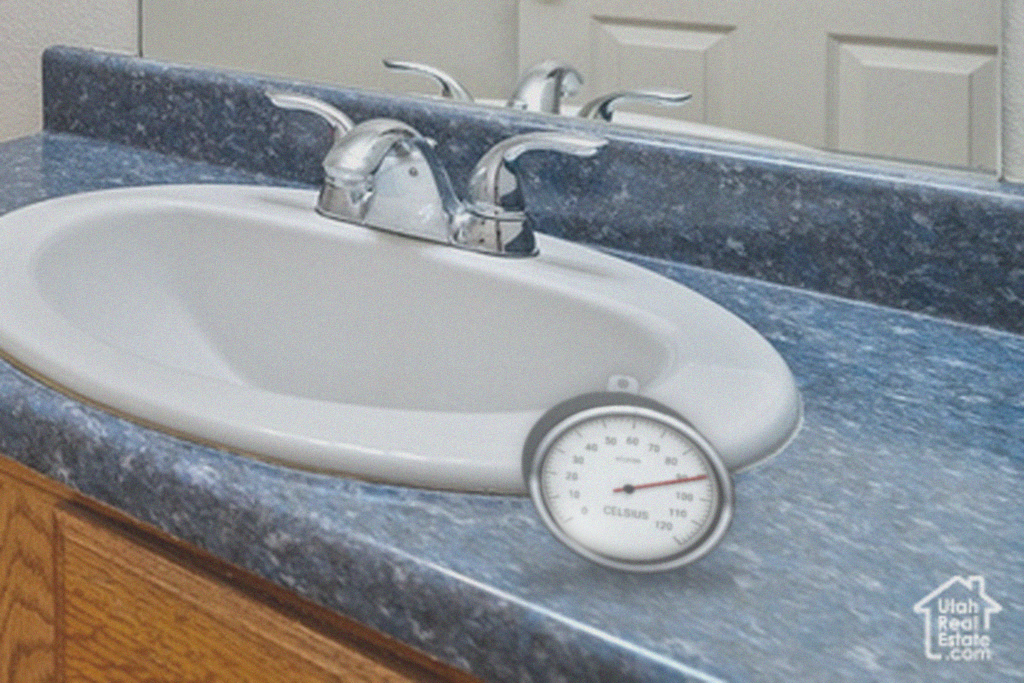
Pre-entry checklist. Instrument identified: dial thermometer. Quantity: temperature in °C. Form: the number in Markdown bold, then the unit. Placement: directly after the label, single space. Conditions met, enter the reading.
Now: **90** °C
